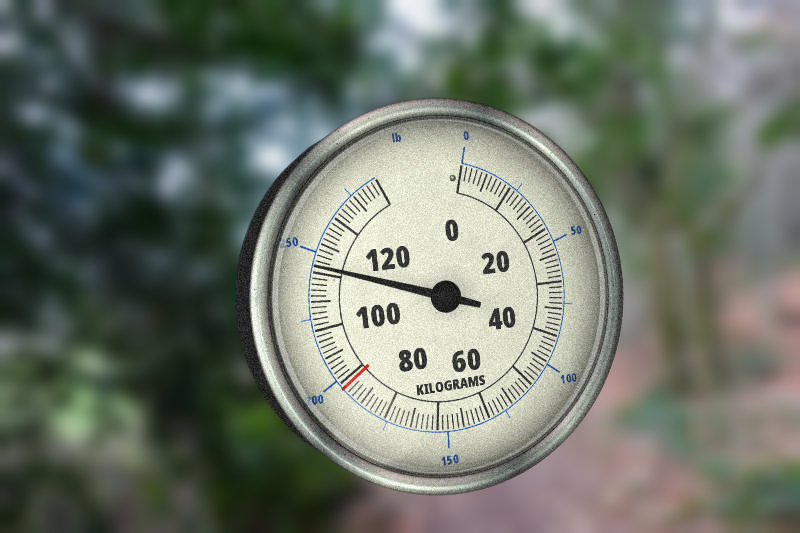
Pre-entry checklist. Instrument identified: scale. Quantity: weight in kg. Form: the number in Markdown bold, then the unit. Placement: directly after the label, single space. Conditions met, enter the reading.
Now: **111** kg
